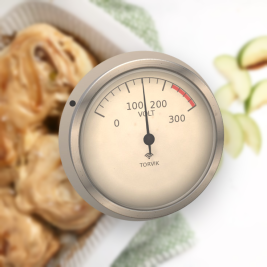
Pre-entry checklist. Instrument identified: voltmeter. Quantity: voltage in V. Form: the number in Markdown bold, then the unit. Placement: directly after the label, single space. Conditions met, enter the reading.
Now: **140** V
